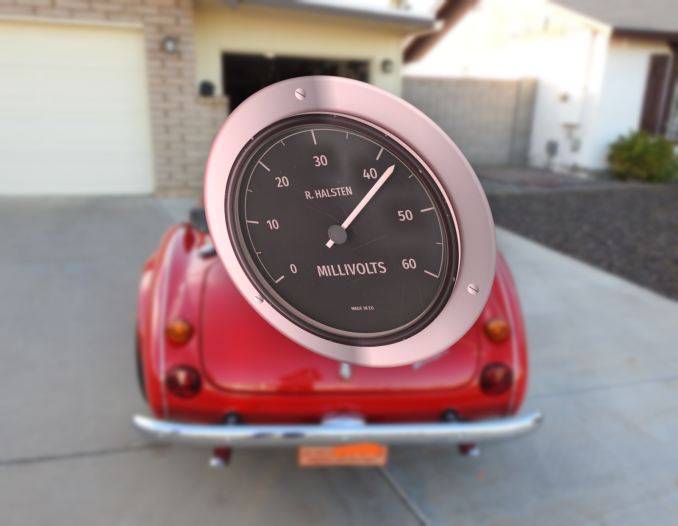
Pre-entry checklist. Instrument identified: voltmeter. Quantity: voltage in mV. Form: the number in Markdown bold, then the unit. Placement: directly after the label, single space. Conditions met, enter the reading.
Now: **42.5** mV
